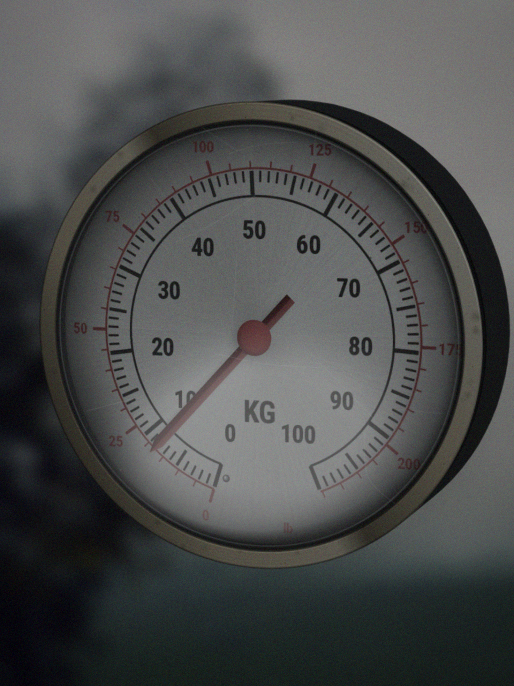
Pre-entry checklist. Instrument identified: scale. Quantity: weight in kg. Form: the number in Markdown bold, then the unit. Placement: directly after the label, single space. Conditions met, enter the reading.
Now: **8** kg
